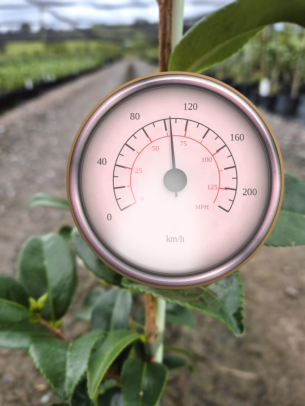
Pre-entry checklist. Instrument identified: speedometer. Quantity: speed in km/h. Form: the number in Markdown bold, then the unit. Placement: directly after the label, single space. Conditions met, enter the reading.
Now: **105** km/h
